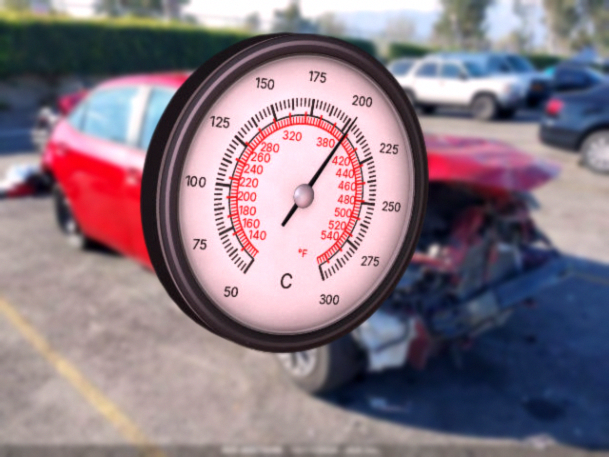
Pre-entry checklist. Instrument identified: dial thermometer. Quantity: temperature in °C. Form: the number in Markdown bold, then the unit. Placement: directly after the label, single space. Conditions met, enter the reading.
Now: **200** °C
